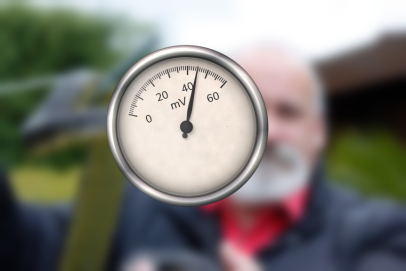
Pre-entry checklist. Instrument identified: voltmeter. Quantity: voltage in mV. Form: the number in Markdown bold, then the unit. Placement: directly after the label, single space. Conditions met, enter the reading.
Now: **45** mV
